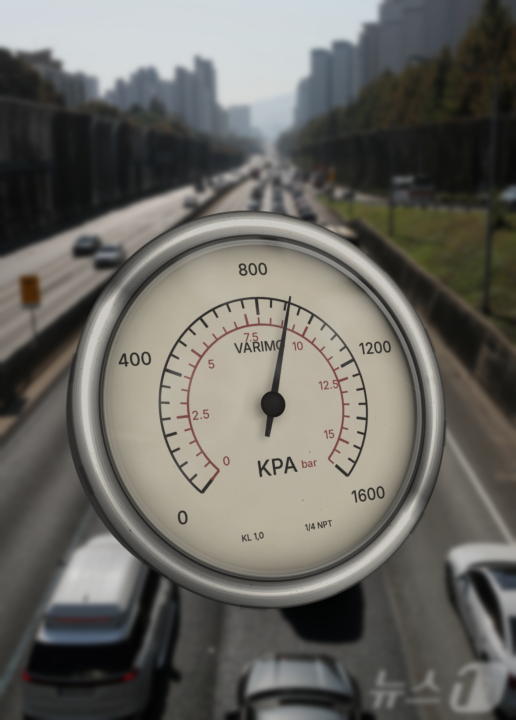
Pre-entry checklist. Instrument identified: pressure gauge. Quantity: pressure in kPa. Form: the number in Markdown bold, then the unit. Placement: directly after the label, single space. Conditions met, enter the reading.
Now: **900** kPa
